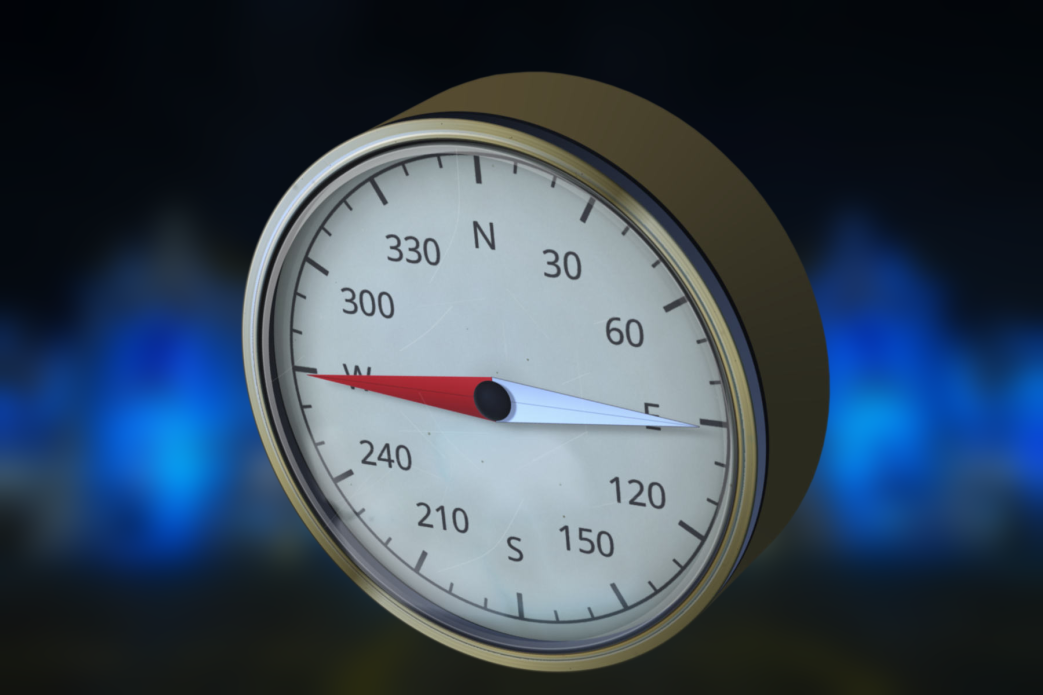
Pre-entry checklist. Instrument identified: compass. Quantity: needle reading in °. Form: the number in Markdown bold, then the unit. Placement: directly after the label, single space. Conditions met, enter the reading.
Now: **270** °
